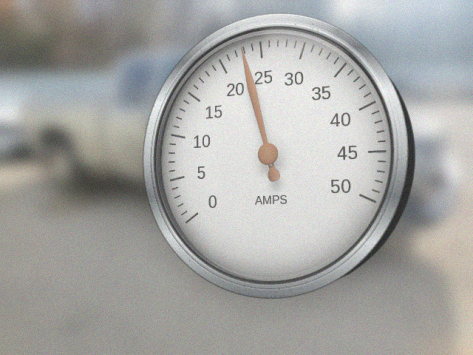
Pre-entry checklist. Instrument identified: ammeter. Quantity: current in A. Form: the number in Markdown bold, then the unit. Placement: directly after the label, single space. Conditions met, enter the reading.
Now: **23** A
